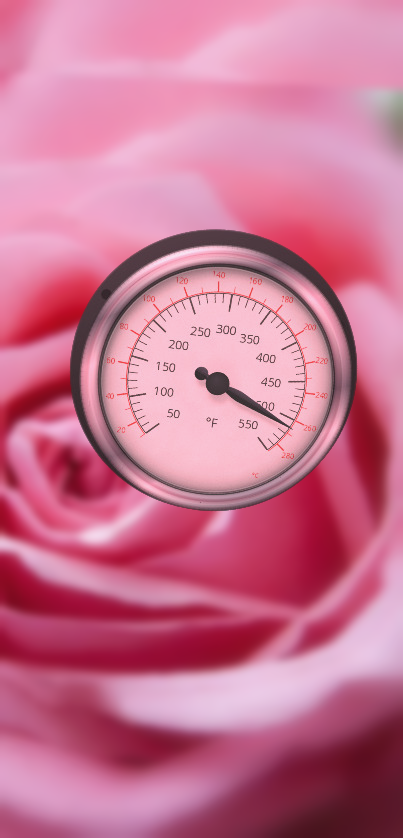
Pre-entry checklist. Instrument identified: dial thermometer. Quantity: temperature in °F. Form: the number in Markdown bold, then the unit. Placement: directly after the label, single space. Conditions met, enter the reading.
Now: **510** °F
